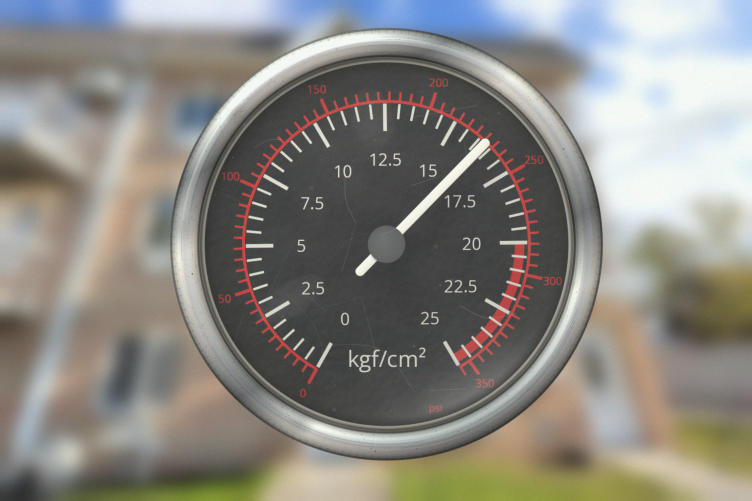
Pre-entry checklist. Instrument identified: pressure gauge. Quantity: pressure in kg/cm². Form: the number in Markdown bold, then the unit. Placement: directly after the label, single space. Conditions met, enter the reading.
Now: **16.25** kg/cm²
